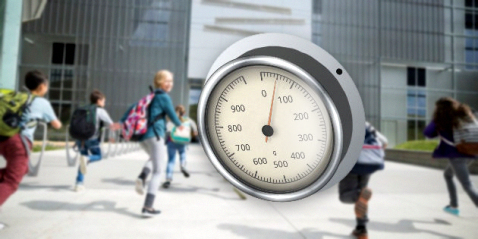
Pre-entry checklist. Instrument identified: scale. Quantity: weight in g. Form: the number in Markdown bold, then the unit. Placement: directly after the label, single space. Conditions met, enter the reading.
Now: **50** g
